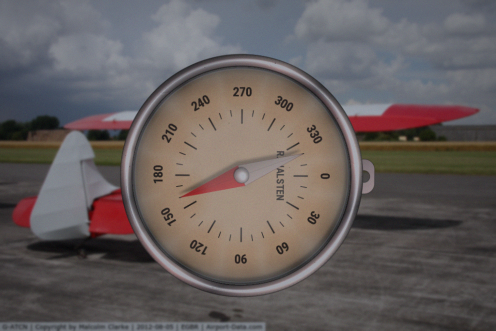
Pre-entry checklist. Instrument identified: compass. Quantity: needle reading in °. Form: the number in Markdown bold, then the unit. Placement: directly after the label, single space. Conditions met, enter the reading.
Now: **160** °
